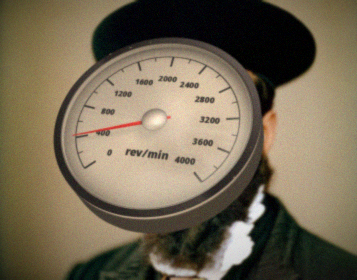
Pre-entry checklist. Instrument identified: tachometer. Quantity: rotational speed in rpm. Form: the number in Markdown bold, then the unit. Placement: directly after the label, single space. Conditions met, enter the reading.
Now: **400** rpm
